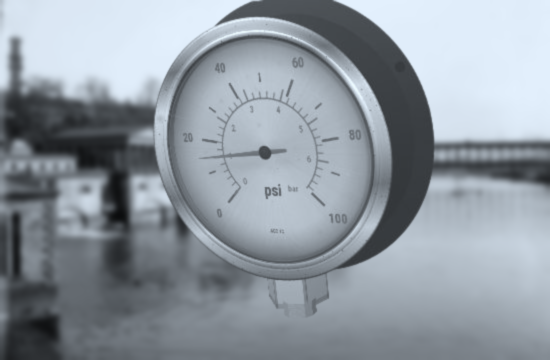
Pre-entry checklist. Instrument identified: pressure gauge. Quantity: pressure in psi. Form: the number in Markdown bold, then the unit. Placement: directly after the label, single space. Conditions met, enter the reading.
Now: **15** psi
